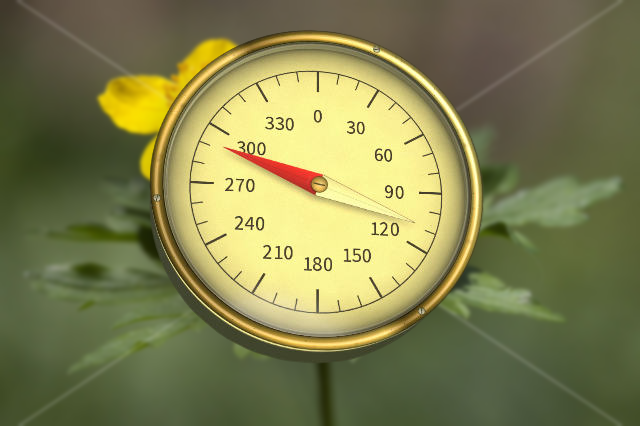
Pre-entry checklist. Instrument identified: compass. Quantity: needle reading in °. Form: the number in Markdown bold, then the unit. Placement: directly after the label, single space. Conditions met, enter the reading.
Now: **290** °
